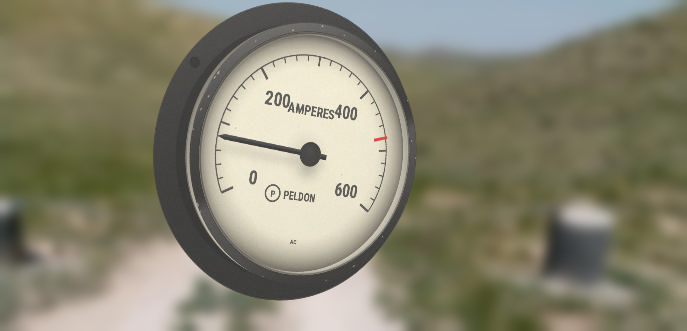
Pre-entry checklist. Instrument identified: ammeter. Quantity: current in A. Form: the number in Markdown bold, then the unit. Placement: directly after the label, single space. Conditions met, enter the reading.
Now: **80** A
